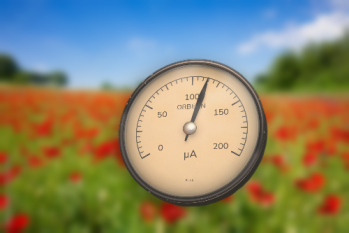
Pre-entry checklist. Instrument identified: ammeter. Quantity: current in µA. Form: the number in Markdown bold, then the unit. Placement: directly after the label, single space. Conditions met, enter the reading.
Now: **115** µA
